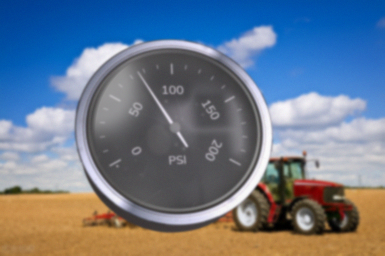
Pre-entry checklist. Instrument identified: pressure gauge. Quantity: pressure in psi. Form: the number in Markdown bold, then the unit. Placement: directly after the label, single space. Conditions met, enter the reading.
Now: **75** psi
